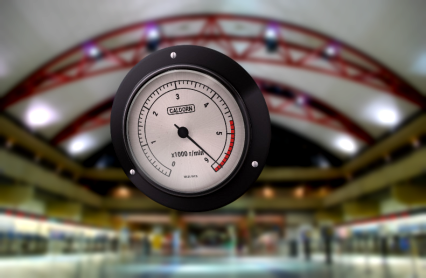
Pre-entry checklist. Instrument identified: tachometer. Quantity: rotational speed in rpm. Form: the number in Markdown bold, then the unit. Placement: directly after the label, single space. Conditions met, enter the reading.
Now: **5800** rpm
